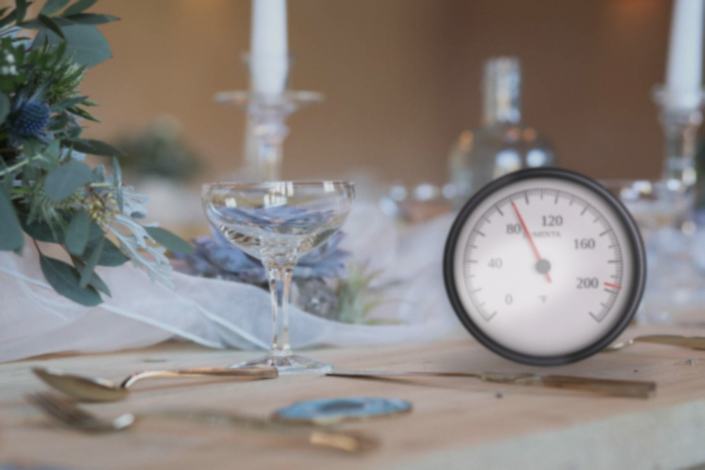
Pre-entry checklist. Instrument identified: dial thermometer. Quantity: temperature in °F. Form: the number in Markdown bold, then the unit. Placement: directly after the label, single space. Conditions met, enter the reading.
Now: **90** °F
